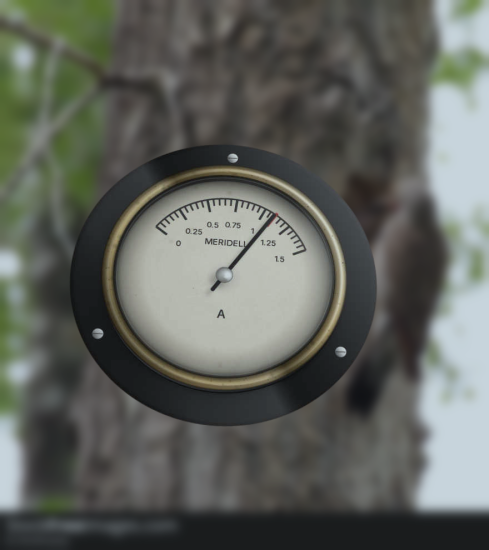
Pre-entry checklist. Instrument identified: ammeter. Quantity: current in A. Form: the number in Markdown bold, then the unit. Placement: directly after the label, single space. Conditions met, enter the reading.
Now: **1.1** A
